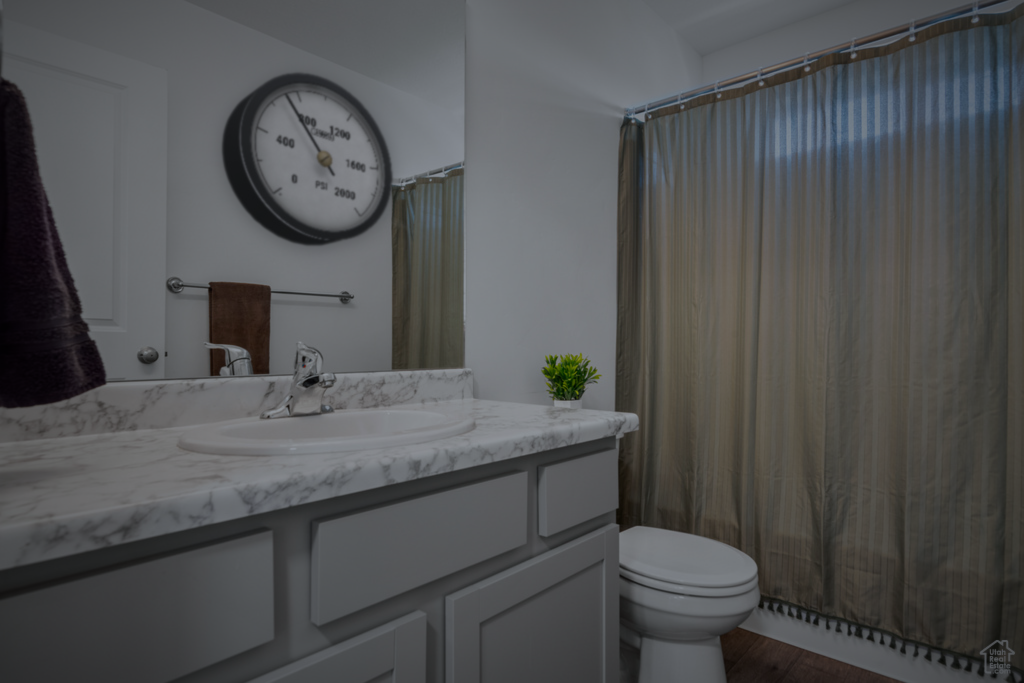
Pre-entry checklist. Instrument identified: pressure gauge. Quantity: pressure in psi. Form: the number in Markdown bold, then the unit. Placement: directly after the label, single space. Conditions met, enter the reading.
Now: **700** psi
